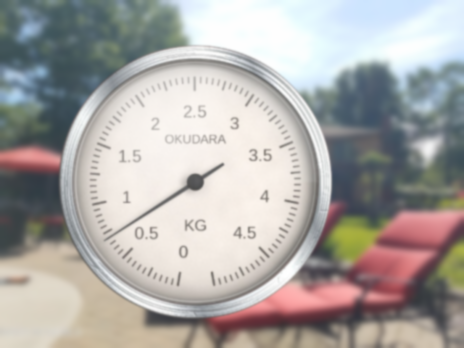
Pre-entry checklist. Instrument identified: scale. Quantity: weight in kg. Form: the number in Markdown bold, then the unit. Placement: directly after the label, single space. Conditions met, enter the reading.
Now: **0.7** kg
